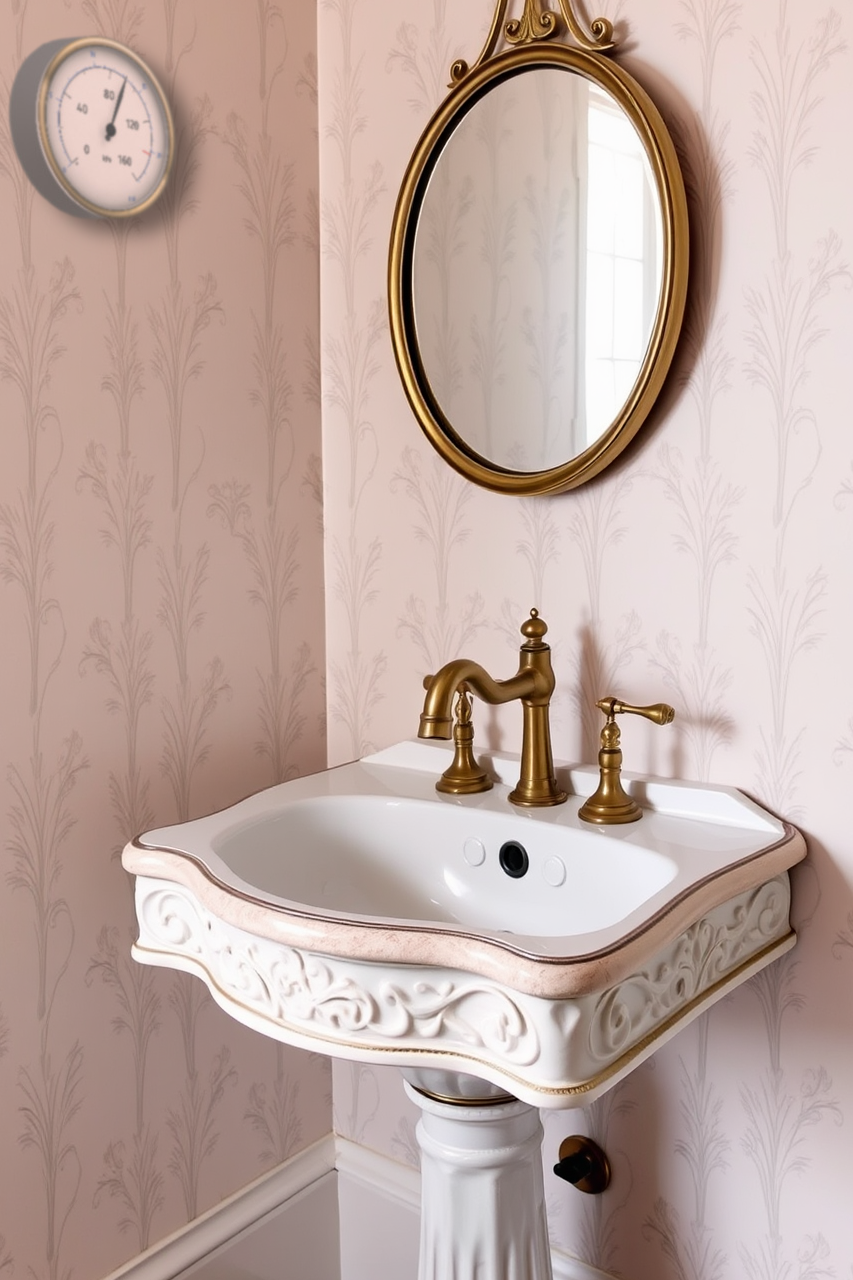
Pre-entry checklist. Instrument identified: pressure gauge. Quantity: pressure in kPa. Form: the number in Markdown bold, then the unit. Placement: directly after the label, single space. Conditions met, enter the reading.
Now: **90** kPa
